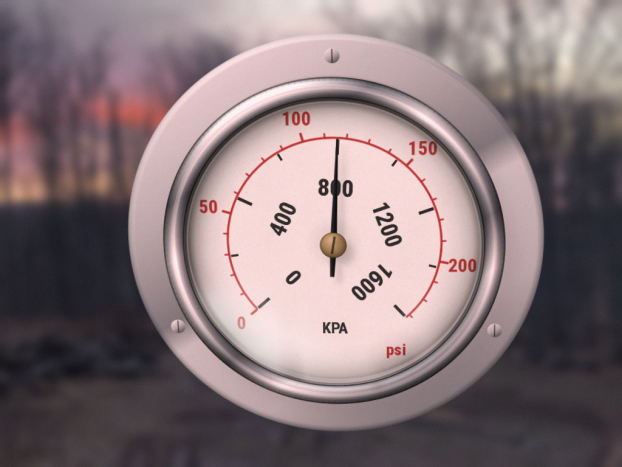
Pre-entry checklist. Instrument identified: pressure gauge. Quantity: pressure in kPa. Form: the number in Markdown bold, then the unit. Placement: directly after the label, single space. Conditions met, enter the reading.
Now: **800** kPa
